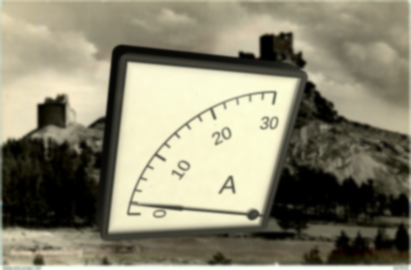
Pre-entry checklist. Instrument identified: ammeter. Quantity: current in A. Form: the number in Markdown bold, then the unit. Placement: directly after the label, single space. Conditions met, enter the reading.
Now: **2** A
